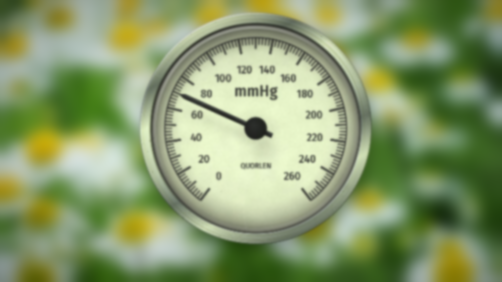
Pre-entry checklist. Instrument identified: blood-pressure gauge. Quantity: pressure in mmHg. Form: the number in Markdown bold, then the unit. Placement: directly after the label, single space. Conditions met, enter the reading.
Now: **70** mmHg
